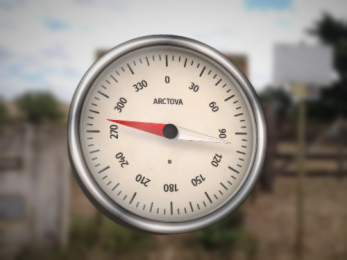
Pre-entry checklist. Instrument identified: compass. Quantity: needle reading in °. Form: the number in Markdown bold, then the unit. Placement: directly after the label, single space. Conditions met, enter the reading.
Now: **280** °
